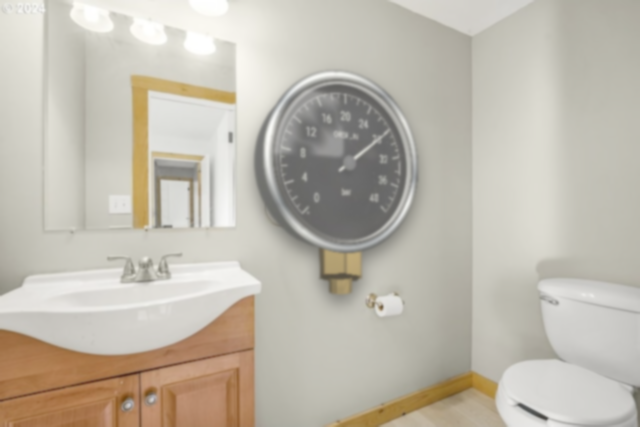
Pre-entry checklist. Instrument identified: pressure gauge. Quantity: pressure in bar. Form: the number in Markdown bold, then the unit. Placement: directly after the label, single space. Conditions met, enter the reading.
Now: **28** bar
